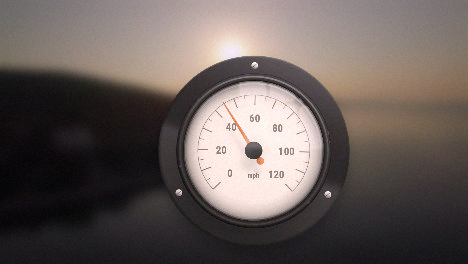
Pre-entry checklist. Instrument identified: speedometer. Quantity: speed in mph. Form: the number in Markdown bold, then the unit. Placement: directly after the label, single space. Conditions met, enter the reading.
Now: **45** mph
